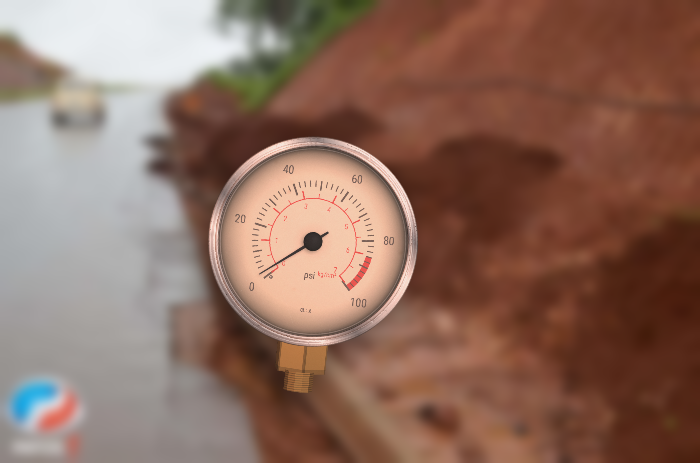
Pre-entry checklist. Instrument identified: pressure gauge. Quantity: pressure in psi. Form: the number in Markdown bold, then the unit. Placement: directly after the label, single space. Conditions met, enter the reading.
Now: **2** psi
